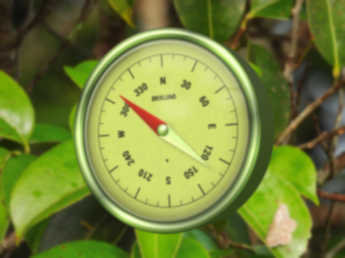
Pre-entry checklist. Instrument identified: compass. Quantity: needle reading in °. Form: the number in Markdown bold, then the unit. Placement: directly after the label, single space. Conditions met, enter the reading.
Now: **310** °
